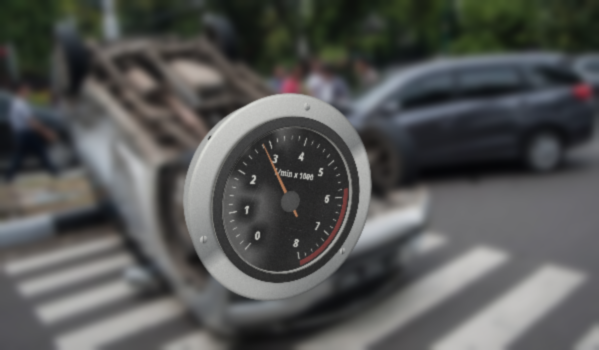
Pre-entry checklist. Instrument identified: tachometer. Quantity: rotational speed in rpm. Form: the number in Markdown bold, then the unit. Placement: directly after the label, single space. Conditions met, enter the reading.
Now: **2800** rpm
